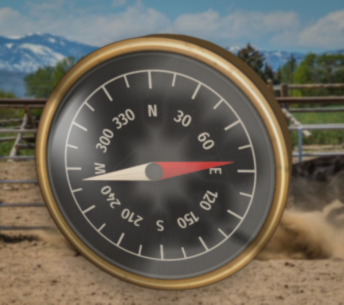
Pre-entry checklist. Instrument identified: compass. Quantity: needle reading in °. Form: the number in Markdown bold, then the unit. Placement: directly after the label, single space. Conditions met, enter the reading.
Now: **82.5** °
